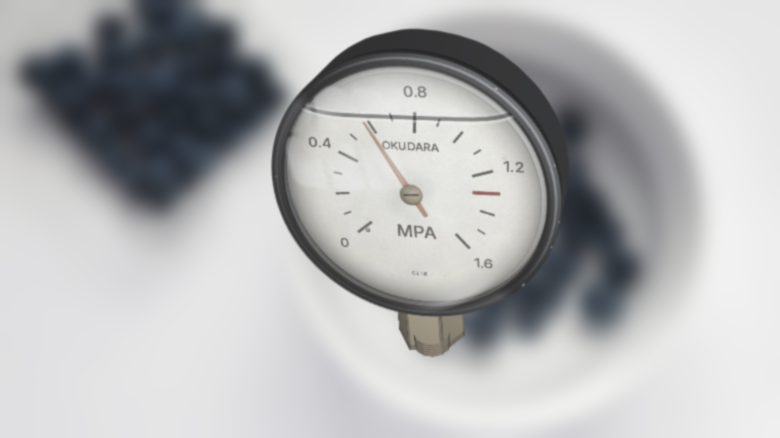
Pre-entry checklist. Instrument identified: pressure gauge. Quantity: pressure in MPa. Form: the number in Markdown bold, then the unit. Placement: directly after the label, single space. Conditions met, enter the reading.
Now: **0.6** MPa
